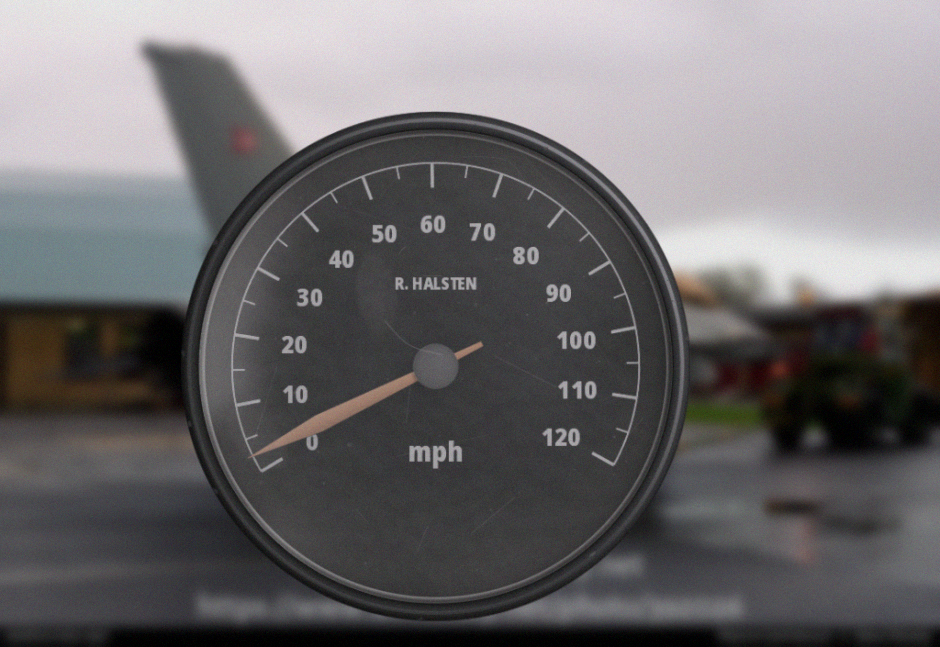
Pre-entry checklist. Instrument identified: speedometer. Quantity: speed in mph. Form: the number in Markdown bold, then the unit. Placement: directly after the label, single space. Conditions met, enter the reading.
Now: **2.5** mph
